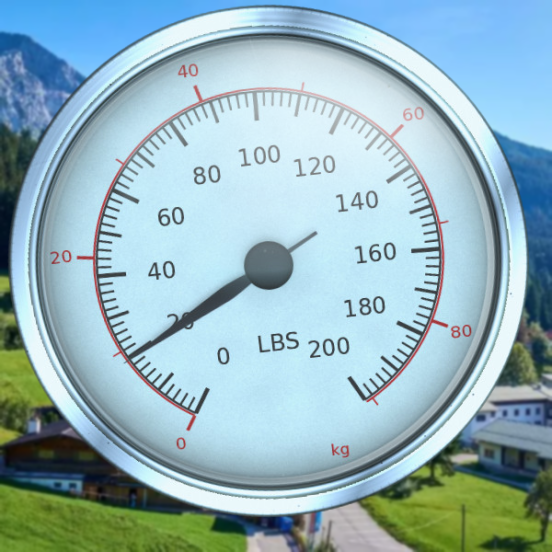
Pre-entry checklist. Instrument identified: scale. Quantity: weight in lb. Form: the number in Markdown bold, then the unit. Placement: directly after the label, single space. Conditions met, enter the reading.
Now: **20** lb
